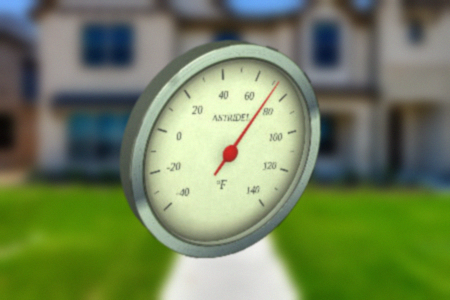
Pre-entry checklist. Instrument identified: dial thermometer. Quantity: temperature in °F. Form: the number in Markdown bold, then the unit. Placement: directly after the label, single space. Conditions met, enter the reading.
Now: **70** °F
